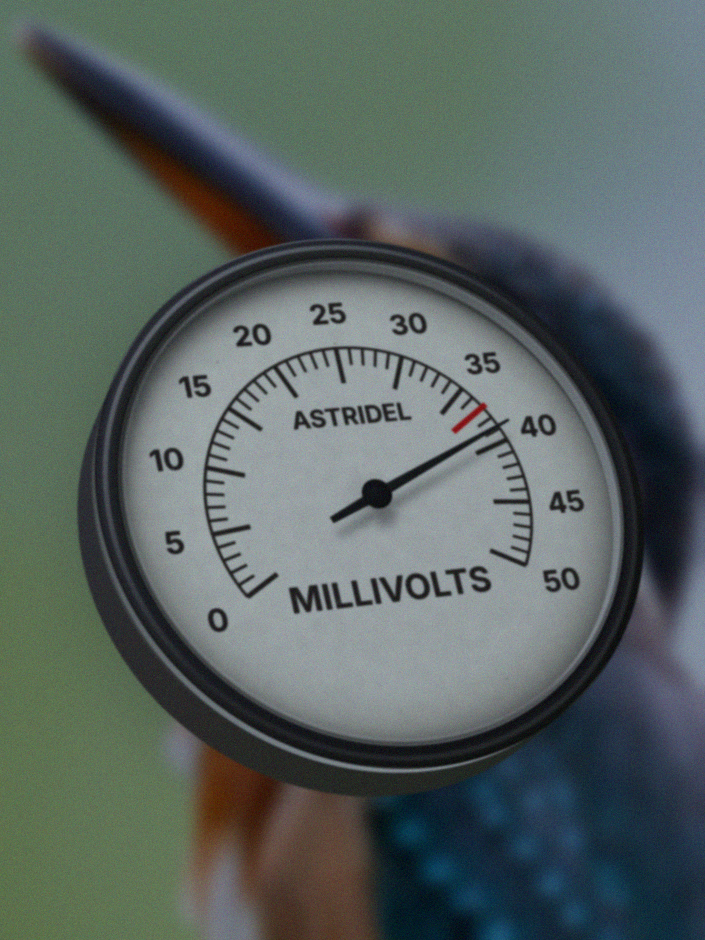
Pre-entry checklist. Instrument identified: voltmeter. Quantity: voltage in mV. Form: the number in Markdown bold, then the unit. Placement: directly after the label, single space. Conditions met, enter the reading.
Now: **39** mV
